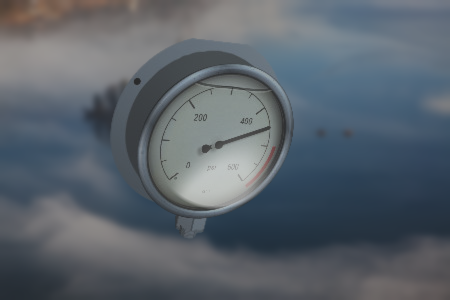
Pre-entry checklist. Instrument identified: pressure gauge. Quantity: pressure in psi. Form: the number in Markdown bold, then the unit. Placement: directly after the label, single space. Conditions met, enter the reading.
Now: **450** psi
